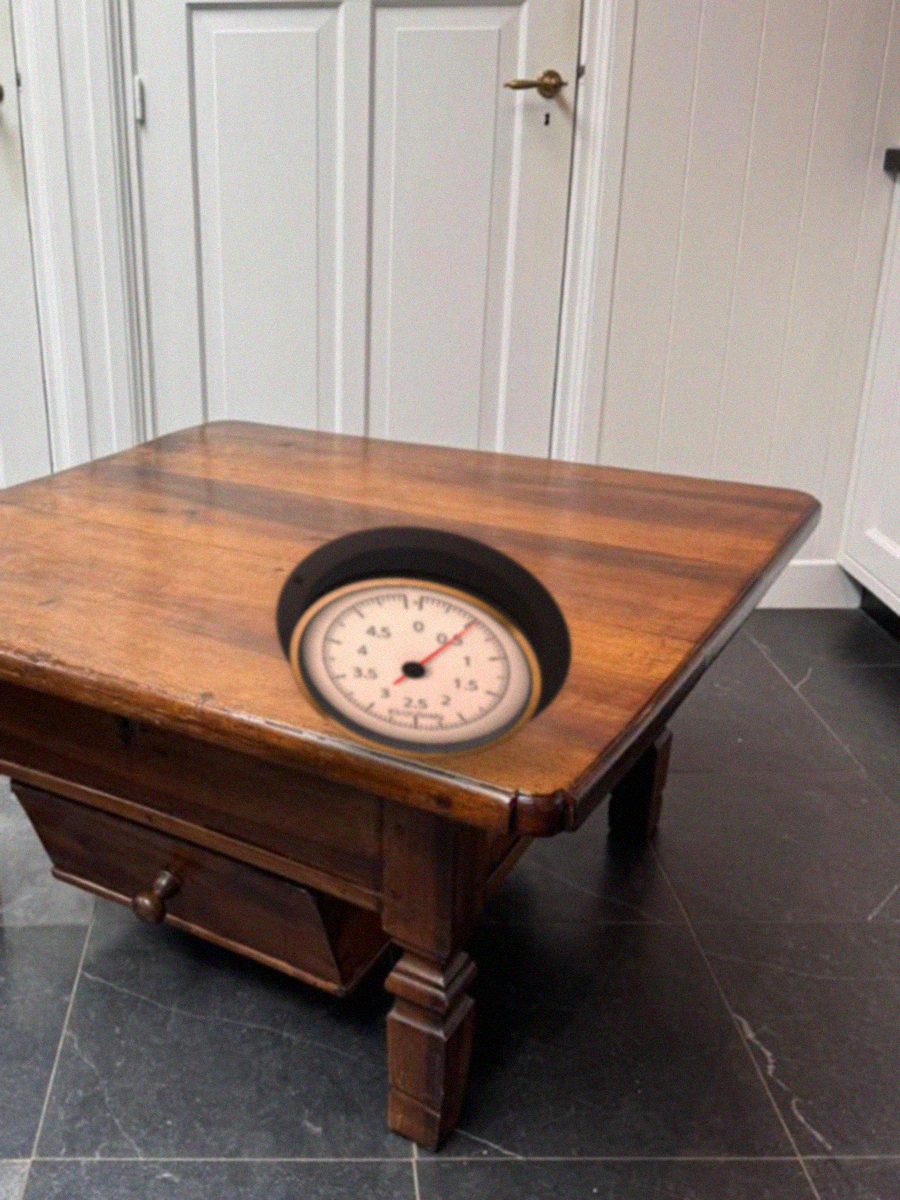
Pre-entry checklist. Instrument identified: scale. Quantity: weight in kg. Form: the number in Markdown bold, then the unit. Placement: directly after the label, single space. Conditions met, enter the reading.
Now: **0.5** kg
